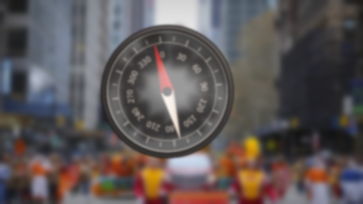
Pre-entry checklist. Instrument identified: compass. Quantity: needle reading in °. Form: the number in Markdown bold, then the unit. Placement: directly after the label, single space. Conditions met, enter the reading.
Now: **352.5** °
